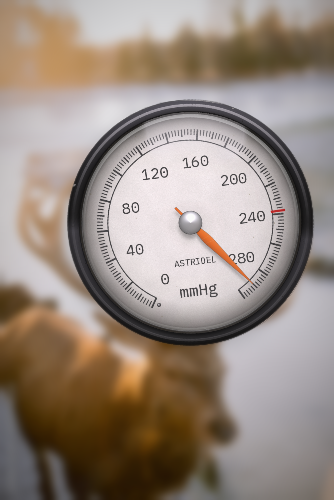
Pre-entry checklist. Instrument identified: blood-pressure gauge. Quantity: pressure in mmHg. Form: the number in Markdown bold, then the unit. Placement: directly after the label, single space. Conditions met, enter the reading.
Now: **290** mmHg
